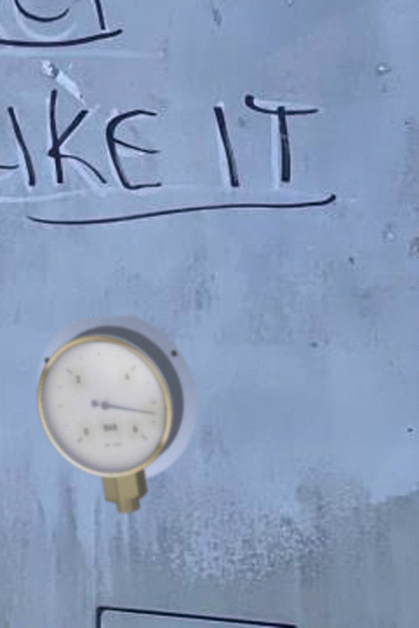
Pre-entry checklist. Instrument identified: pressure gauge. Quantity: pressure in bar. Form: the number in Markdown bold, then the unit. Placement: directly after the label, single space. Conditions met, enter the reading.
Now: **5.25** bar
